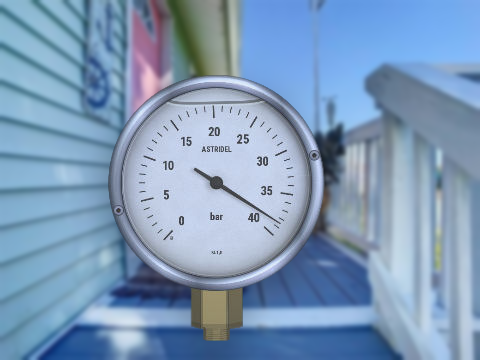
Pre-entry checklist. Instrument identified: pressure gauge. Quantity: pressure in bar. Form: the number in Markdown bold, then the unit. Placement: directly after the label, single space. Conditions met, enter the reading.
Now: **38.5** bar
